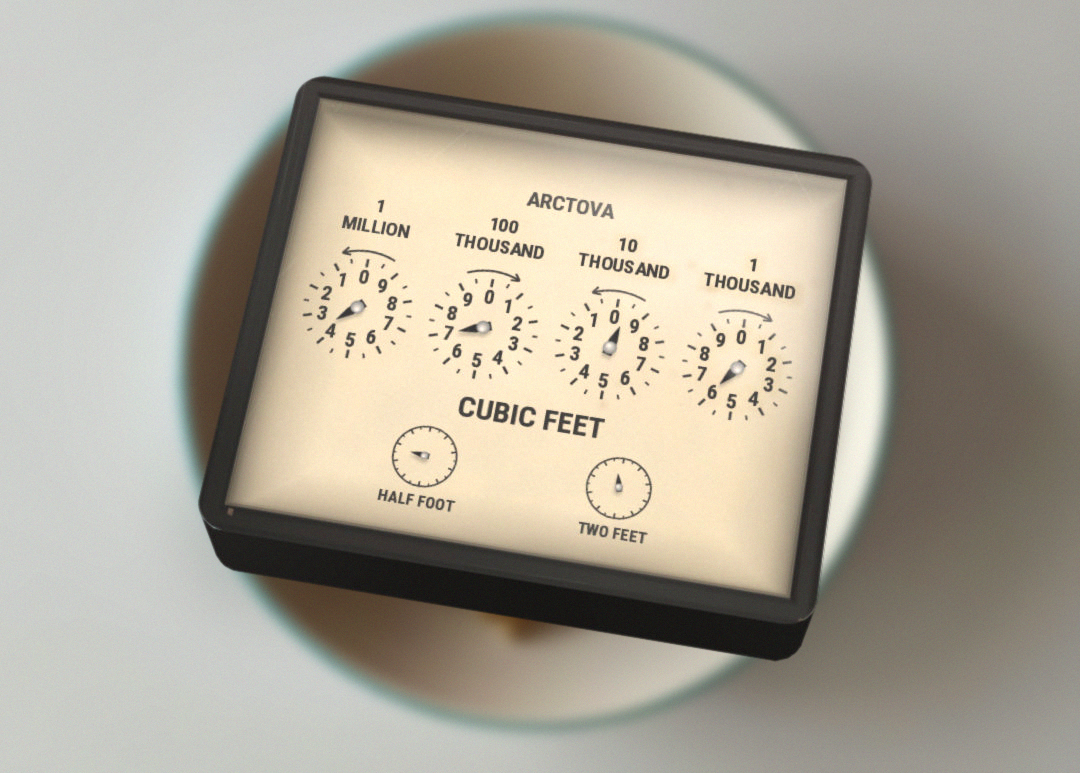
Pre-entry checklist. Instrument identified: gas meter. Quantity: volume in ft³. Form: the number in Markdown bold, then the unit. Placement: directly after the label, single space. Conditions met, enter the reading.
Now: **369600** ft³
